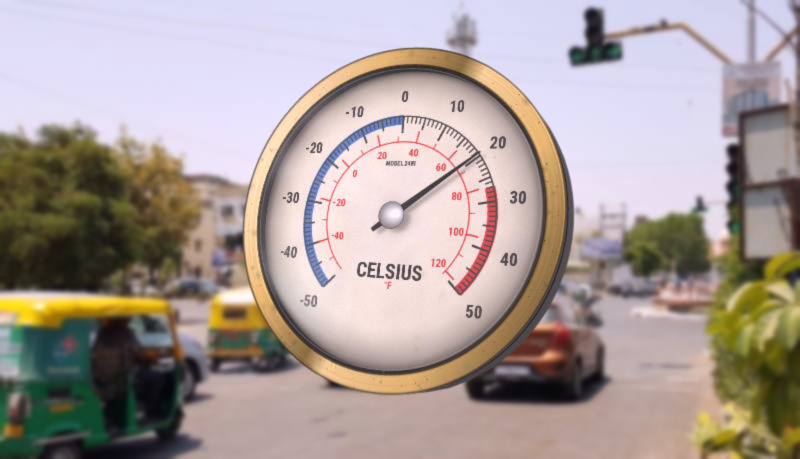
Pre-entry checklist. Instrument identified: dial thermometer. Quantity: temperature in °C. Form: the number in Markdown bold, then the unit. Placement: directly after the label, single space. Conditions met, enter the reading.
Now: **20** °C
